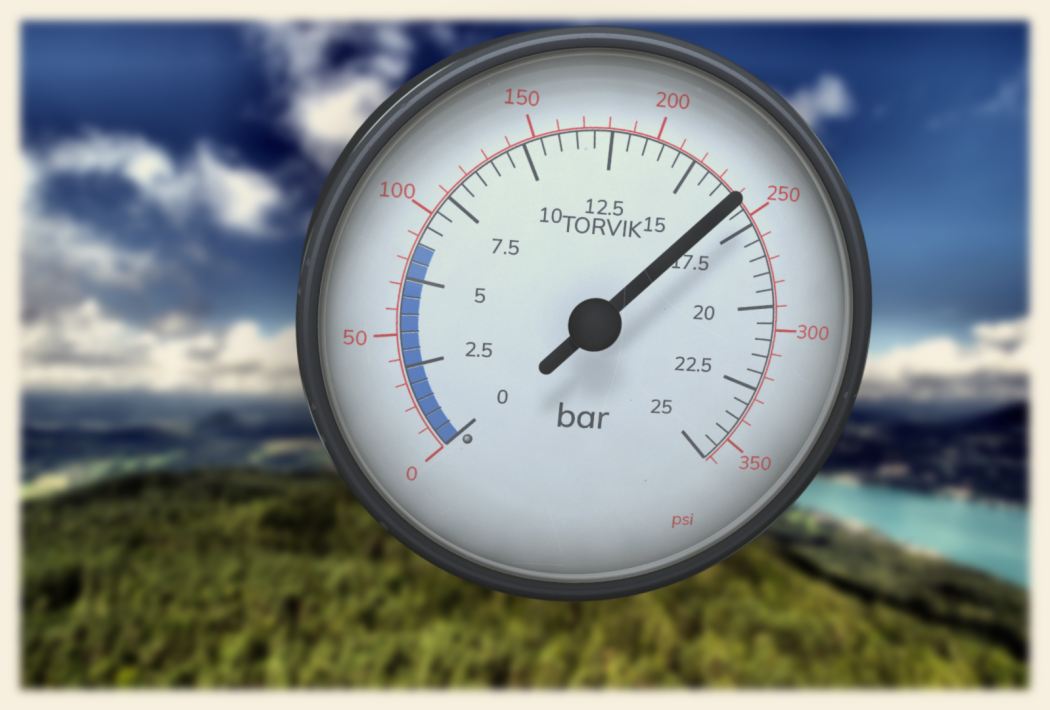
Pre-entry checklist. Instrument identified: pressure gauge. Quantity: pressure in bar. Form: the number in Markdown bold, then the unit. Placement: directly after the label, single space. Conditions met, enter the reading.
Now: **16.5** bar
